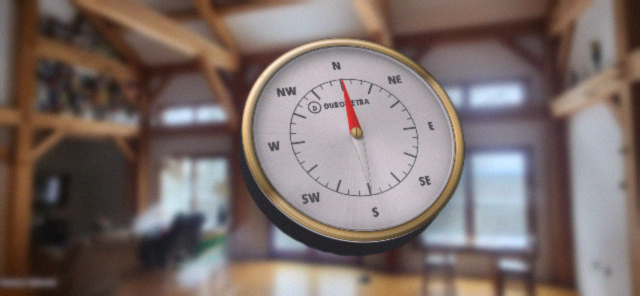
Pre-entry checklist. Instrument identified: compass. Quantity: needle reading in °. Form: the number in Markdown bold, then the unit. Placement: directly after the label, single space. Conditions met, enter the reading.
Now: **0** °
